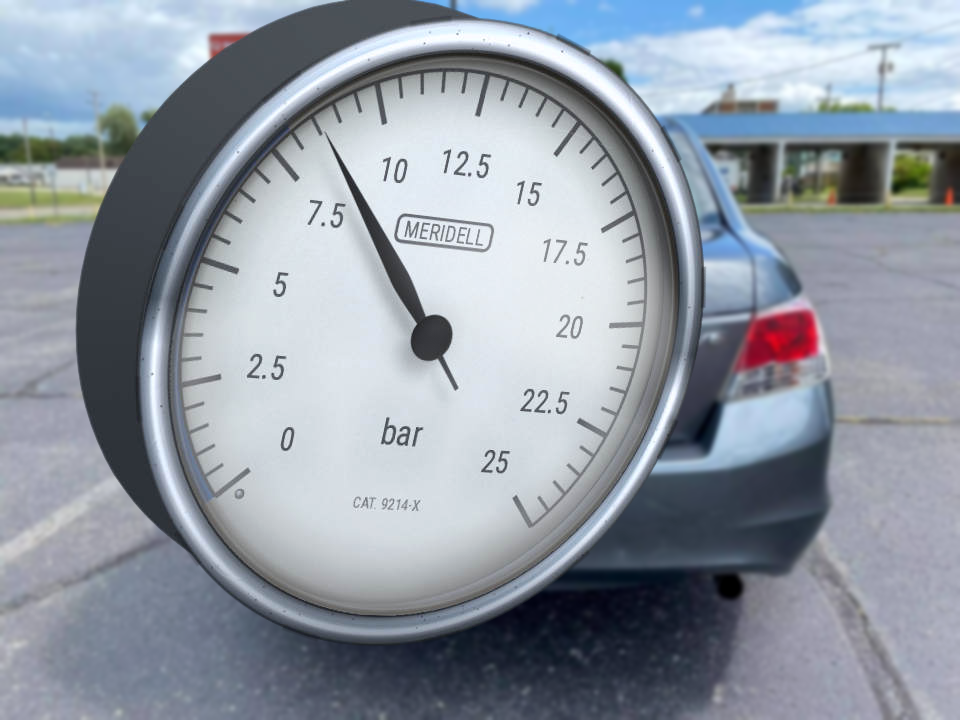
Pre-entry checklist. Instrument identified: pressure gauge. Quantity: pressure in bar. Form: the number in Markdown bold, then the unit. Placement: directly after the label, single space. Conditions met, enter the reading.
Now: **8.5** bar
